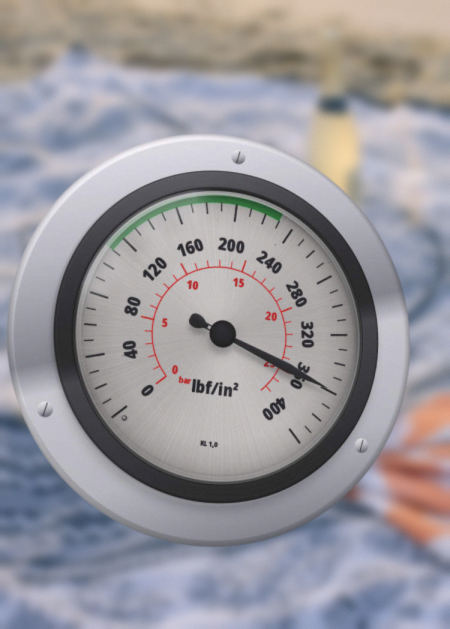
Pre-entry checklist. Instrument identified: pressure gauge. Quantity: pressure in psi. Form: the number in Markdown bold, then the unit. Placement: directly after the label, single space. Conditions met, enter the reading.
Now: **360** psi
